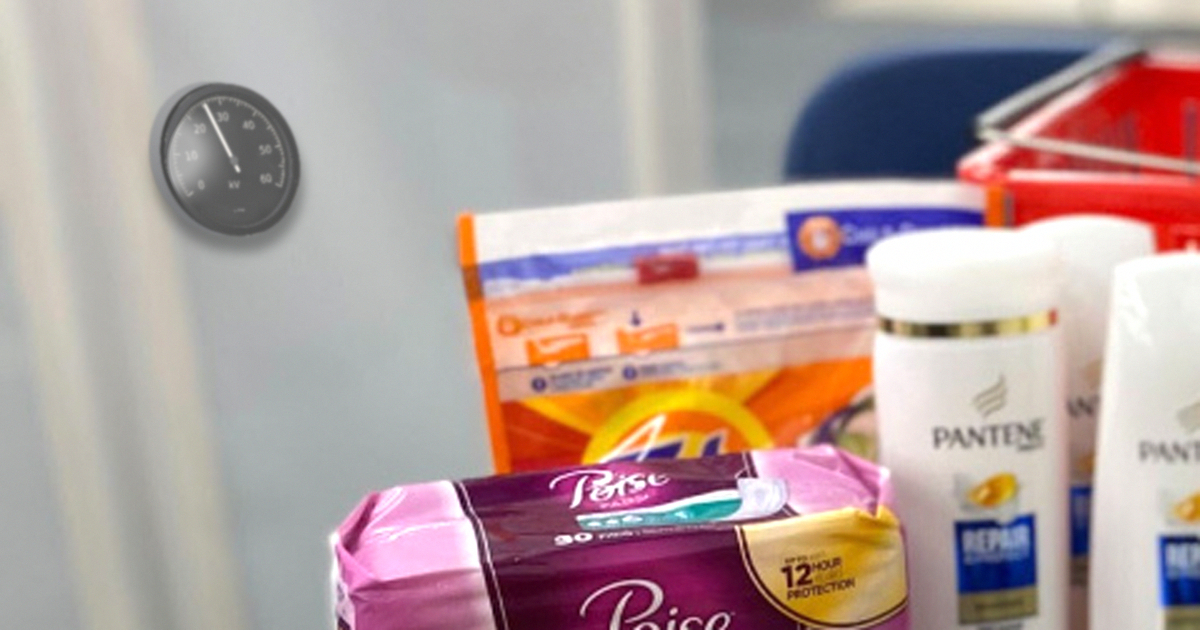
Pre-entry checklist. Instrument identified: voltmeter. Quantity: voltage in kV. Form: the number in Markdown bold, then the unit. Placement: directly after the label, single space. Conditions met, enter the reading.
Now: **25** kV
